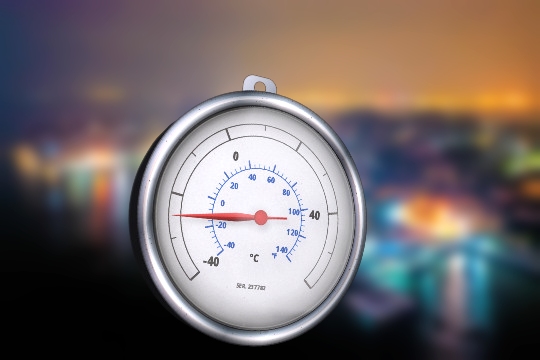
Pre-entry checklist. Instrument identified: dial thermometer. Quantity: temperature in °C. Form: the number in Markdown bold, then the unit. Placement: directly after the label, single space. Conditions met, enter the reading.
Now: **-25** °C
